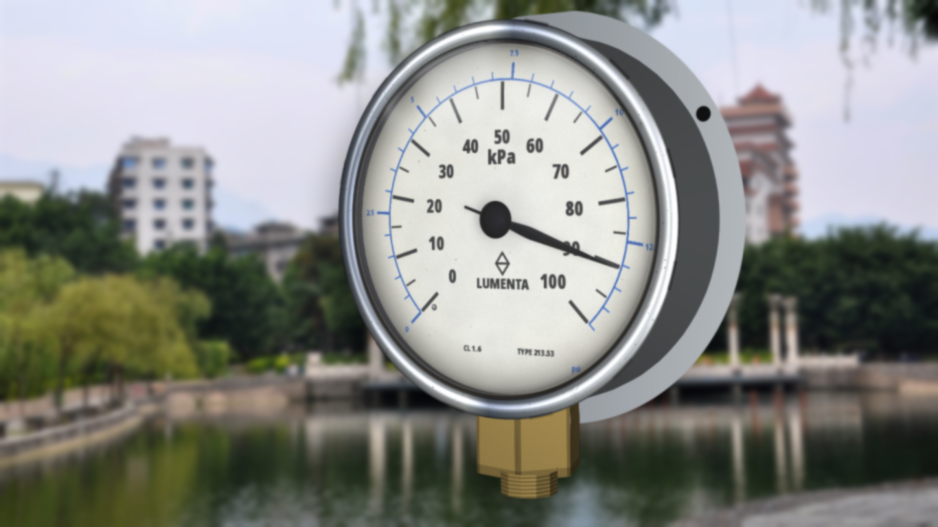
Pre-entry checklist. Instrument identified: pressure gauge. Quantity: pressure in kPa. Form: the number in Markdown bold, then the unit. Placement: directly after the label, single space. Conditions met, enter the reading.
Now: **90** kPa
